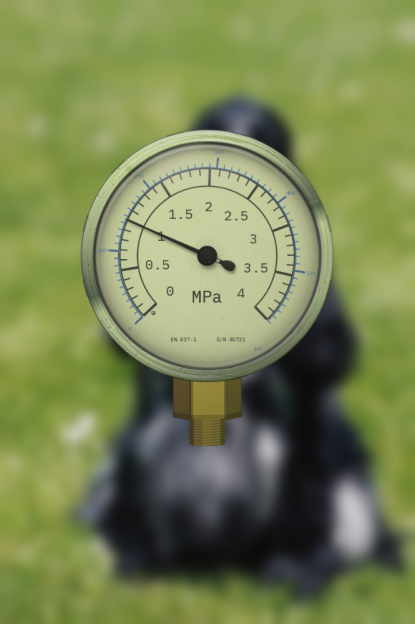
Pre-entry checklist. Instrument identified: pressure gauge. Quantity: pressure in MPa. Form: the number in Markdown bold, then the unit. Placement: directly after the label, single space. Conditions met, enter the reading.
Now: **1** MPa
